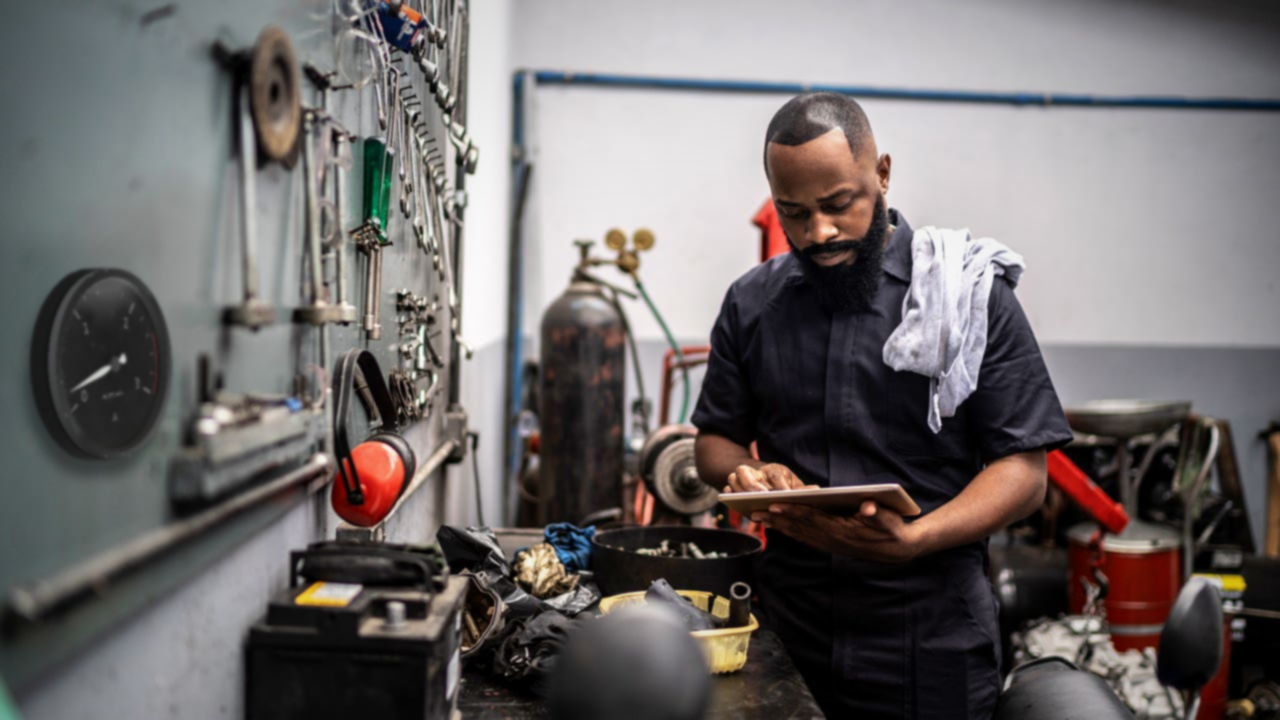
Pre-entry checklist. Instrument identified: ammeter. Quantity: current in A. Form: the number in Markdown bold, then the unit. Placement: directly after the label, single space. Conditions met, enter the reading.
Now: **0.2** A
